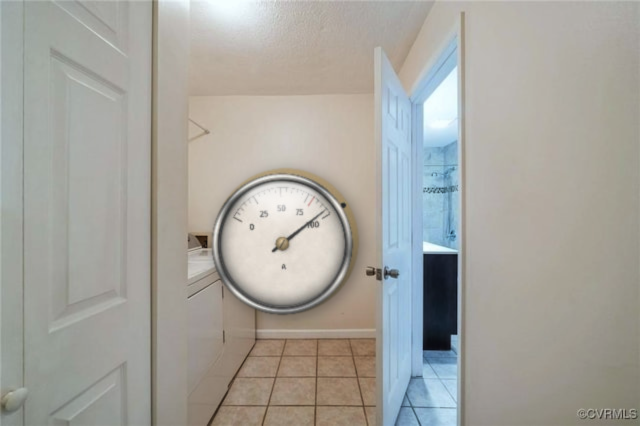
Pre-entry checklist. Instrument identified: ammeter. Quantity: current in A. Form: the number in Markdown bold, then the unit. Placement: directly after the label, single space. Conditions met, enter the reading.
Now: **95** A
